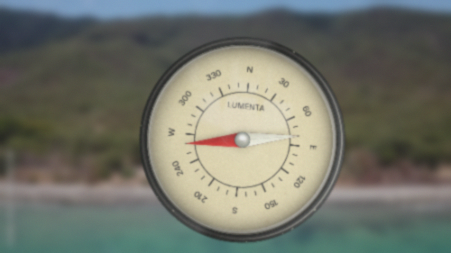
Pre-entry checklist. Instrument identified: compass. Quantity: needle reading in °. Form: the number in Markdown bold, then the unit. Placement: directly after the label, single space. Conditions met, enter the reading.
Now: **260** °
